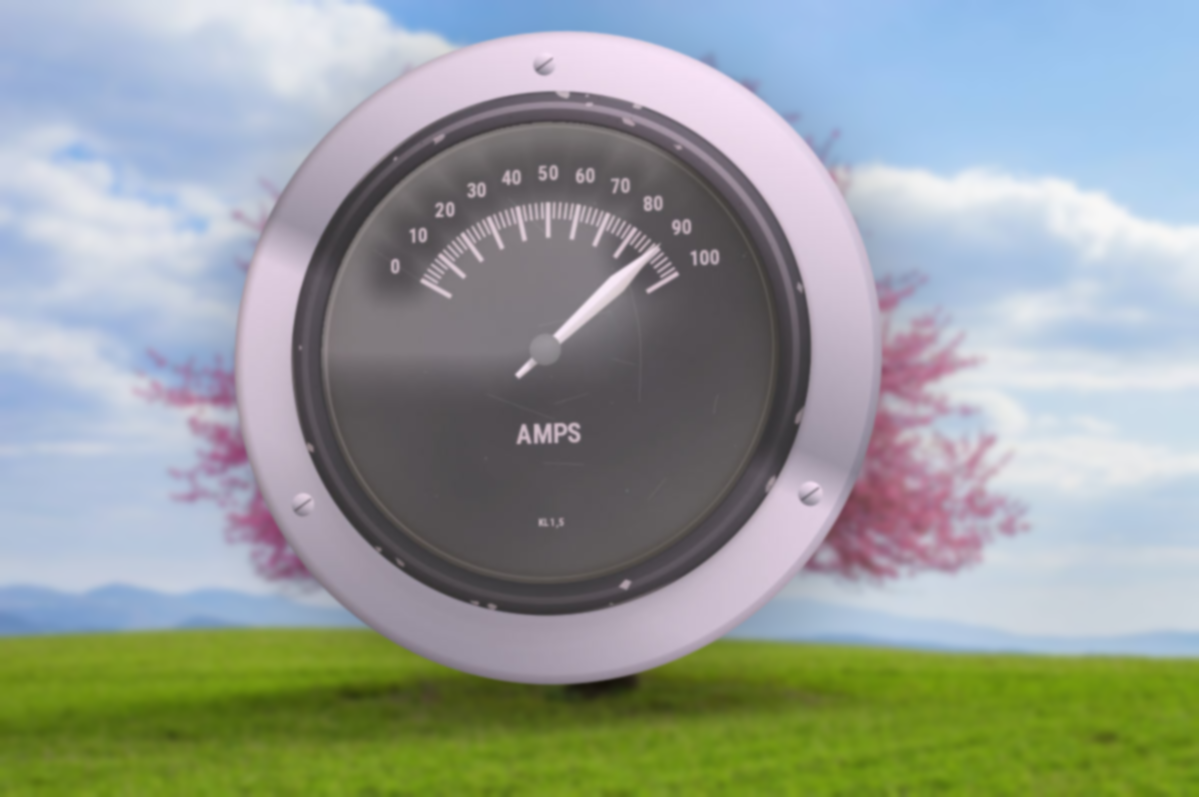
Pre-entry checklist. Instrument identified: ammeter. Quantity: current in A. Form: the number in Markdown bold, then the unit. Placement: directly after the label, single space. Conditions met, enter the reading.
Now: **90** A
